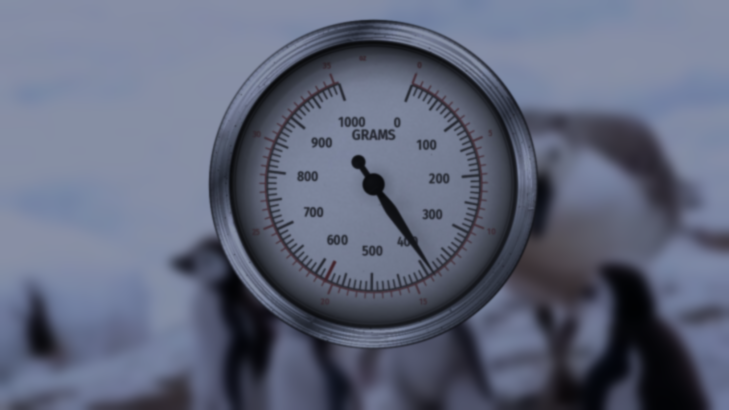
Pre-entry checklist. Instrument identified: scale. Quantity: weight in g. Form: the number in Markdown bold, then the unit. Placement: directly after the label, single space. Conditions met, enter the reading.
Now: **390** g
